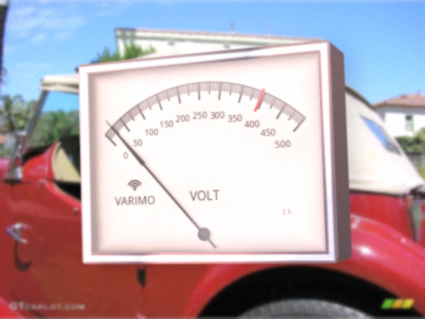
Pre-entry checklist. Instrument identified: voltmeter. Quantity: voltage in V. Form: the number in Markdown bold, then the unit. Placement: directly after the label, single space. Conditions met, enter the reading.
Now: **25** V
